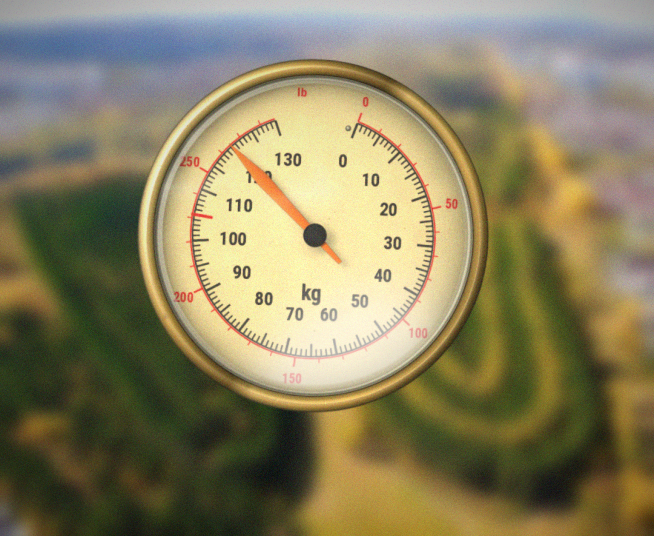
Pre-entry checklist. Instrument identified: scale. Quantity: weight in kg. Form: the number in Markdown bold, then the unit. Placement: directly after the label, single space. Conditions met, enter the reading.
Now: **120** kg
